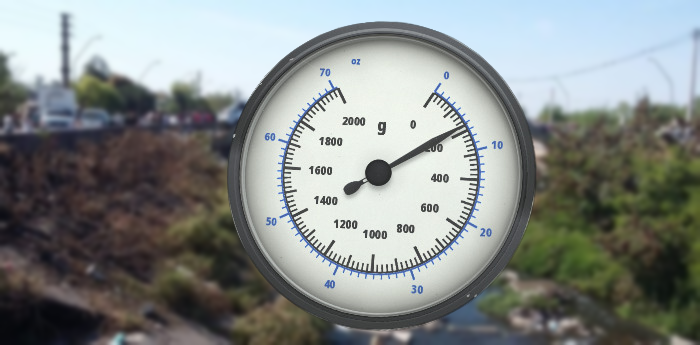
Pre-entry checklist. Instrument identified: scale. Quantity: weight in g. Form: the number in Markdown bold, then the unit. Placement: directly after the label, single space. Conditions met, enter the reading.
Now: **180** g
